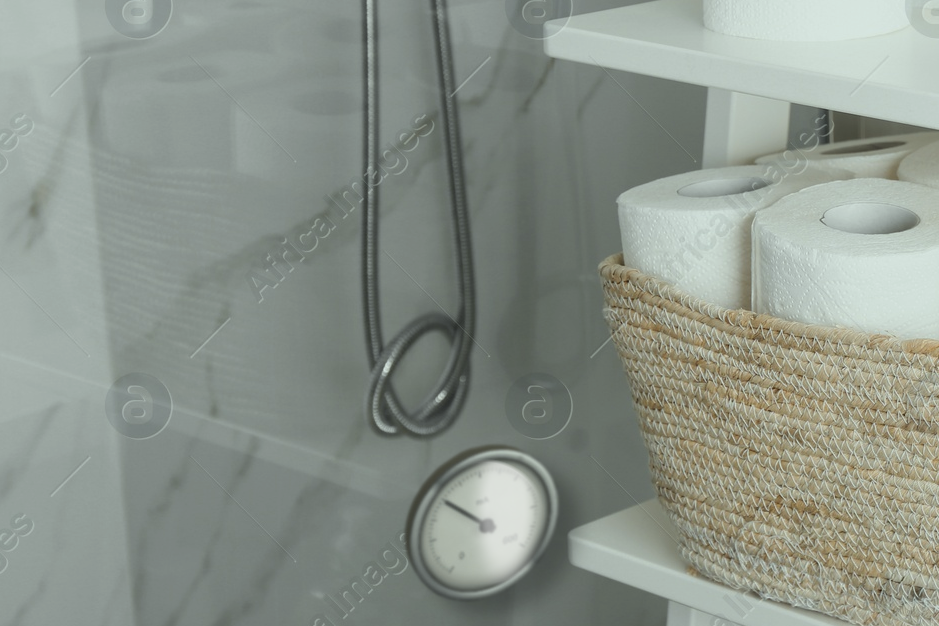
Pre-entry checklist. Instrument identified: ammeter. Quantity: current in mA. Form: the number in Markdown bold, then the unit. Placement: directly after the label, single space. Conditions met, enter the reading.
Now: **200** mA
